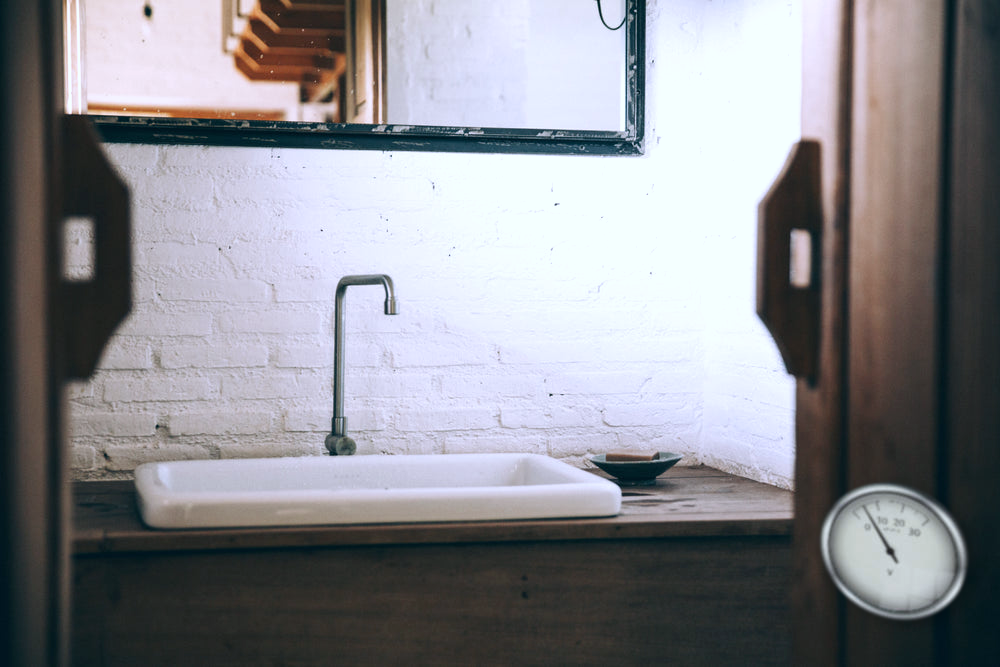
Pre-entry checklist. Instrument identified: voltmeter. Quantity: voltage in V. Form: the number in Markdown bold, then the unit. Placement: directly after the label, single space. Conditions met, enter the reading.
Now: **5** V
